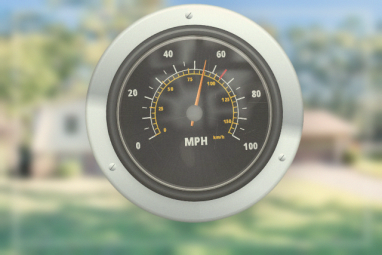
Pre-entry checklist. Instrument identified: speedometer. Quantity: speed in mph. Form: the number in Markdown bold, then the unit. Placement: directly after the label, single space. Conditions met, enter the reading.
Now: **55** mph
